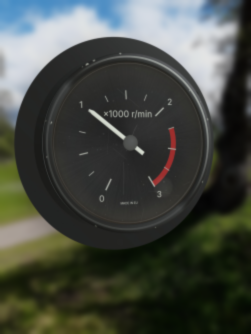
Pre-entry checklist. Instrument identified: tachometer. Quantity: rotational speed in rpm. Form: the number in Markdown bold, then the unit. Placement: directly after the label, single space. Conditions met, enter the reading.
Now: **1000** rpm
